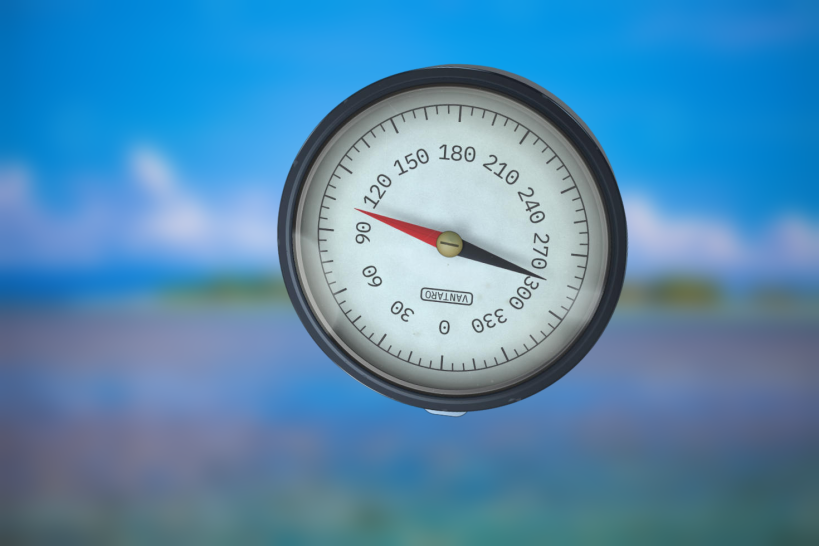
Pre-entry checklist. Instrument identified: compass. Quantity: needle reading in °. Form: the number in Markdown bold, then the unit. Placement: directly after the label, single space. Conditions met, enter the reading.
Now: **105** °
